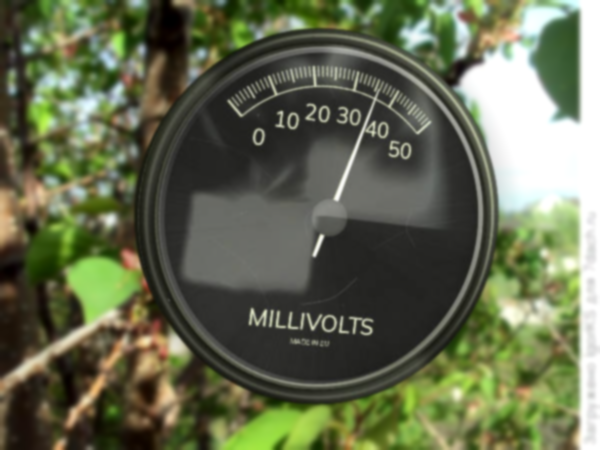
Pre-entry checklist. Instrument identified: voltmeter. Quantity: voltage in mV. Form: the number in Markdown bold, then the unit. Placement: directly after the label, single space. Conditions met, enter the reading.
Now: **35** mV
